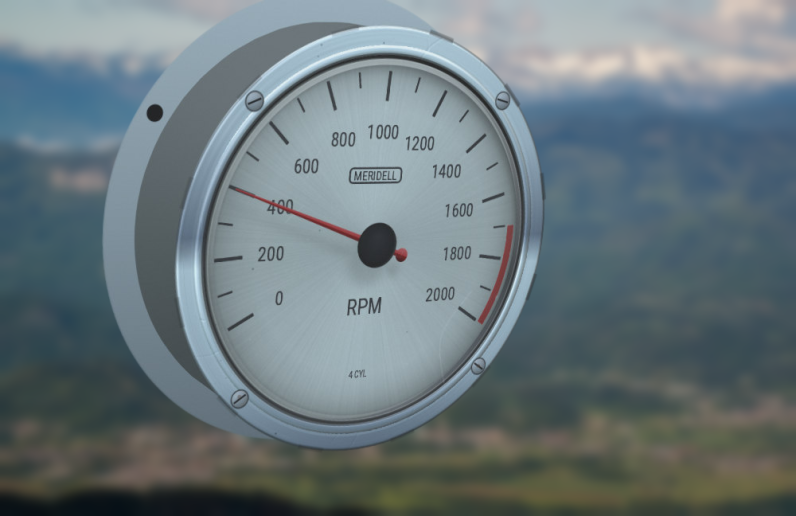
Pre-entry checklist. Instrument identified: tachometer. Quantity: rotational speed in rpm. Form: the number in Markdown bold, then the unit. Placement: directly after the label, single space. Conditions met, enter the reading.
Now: **400** rpm
